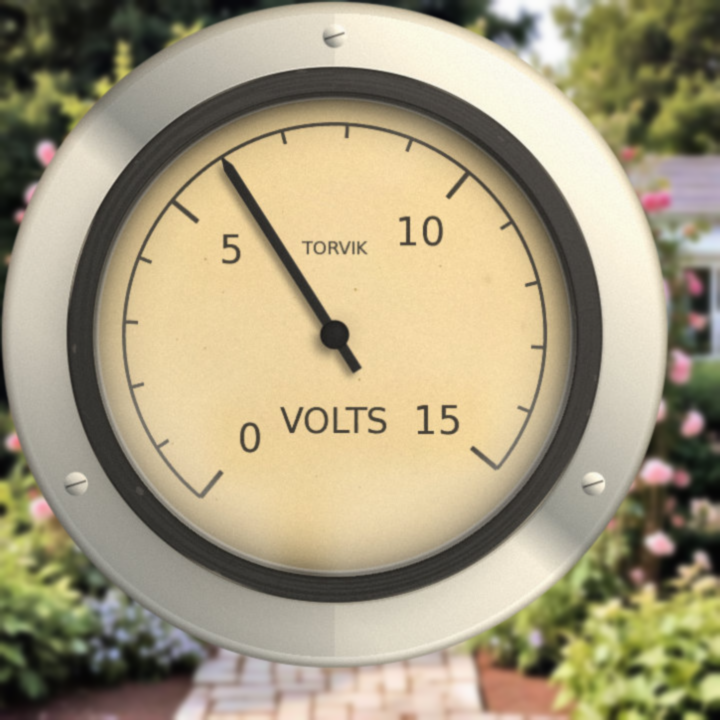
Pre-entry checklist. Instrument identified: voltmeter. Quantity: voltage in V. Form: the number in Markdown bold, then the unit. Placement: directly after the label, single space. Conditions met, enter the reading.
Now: **6** V
